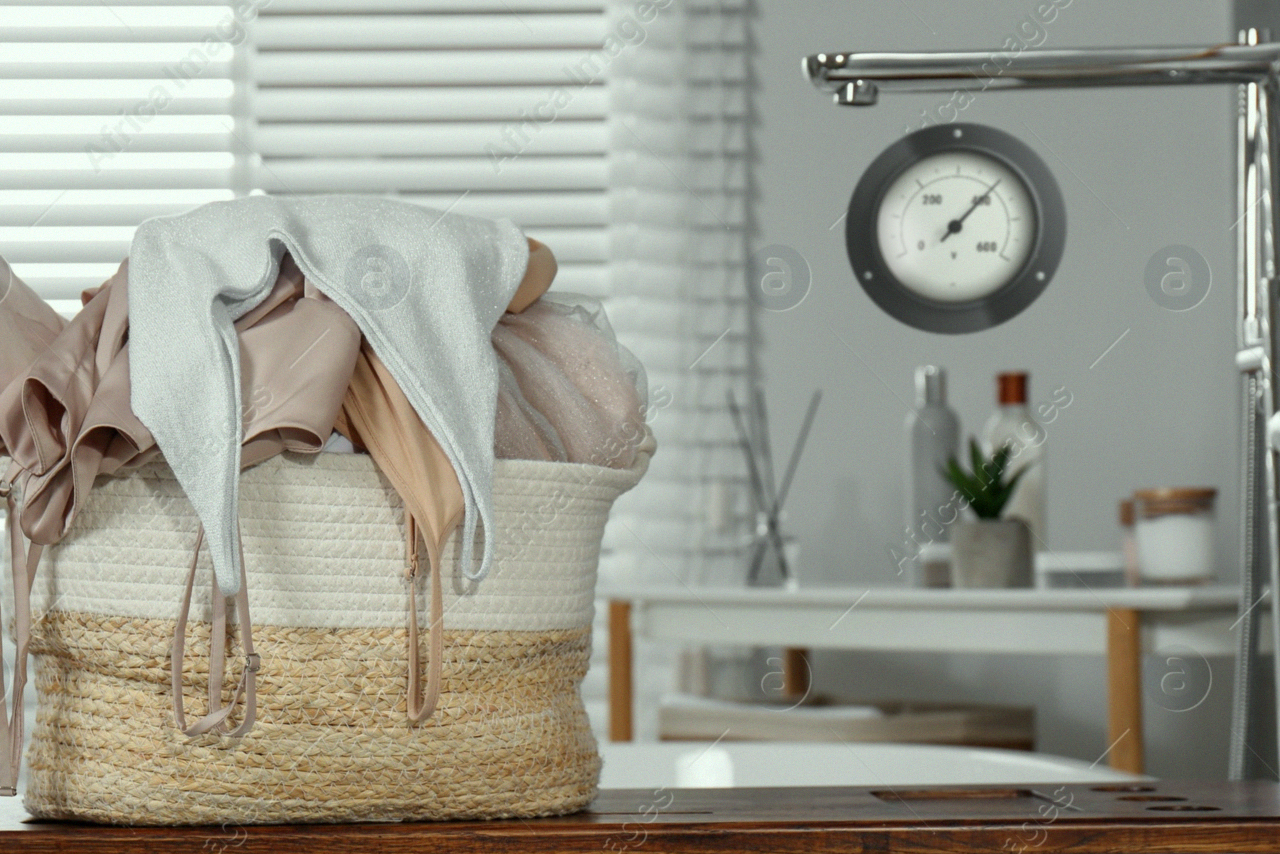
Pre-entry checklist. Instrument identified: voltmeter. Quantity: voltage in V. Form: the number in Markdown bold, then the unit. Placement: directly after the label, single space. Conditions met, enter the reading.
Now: **400** V
